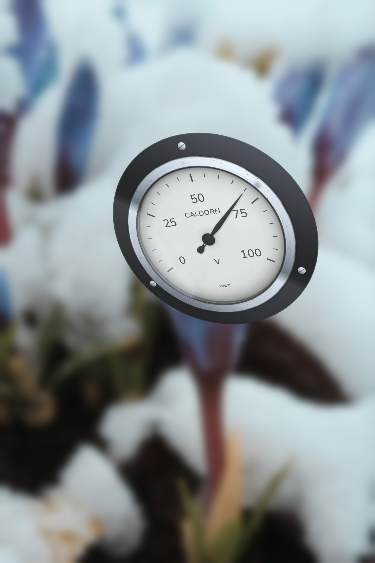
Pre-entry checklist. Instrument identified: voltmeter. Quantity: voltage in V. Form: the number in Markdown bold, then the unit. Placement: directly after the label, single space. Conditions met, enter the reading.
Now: **70** V
